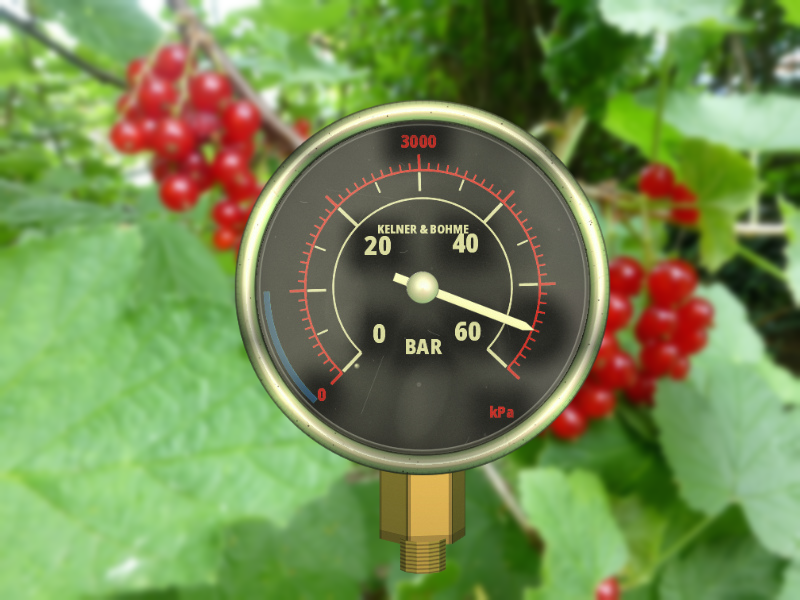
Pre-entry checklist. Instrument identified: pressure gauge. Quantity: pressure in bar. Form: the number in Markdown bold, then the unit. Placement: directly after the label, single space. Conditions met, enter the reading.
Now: **55** bar
